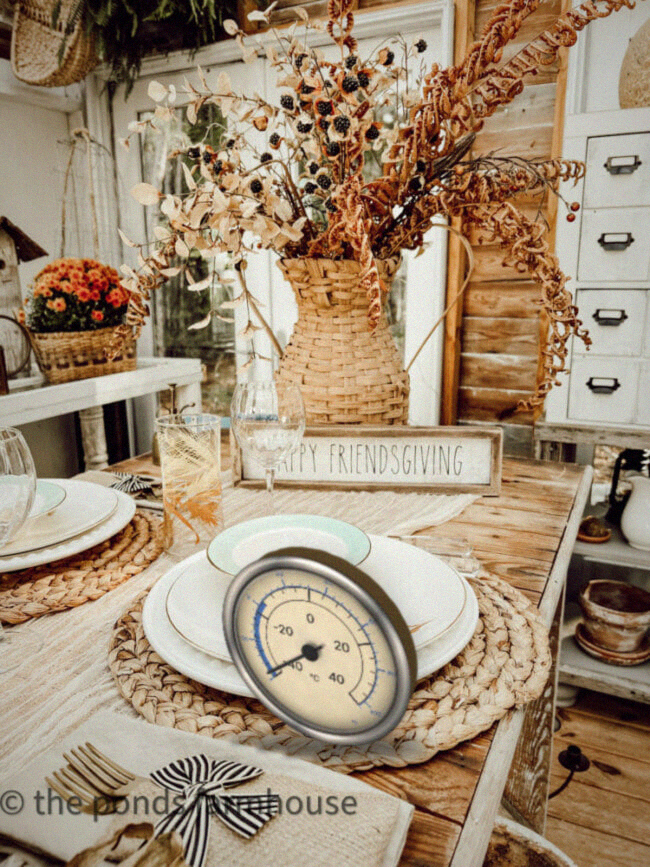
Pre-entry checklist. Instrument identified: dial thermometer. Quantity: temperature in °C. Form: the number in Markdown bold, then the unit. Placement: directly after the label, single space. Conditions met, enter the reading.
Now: **-38** °C
